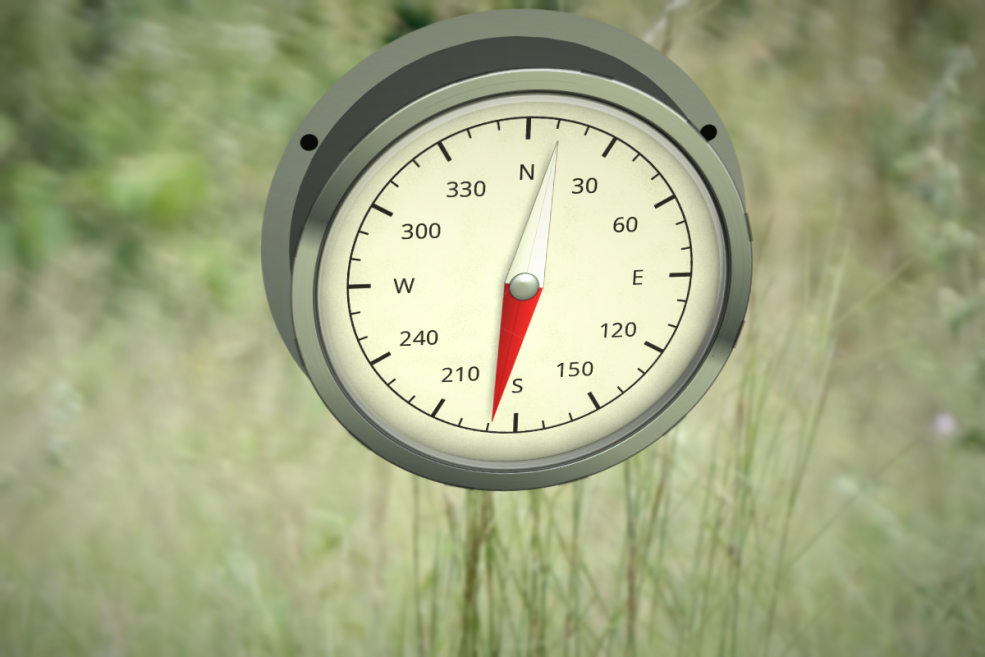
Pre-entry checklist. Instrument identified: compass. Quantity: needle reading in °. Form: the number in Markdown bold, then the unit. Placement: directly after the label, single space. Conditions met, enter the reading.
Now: **190** °
